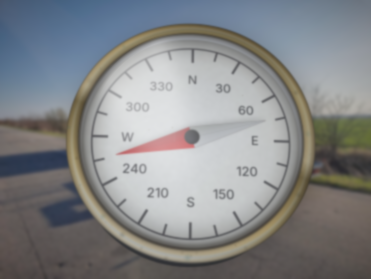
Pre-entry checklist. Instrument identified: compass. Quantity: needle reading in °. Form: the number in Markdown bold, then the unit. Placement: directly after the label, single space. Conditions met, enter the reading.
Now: **255** °
